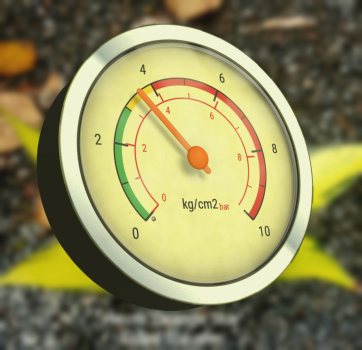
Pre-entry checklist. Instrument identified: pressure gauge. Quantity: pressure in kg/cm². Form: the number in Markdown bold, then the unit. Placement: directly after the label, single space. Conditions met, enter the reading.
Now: **3.5** kg/cm²
